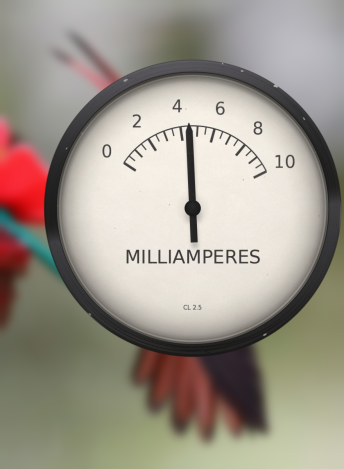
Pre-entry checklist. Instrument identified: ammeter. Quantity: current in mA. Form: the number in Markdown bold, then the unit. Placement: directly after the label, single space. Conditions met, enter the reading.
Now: **4.5** mA
